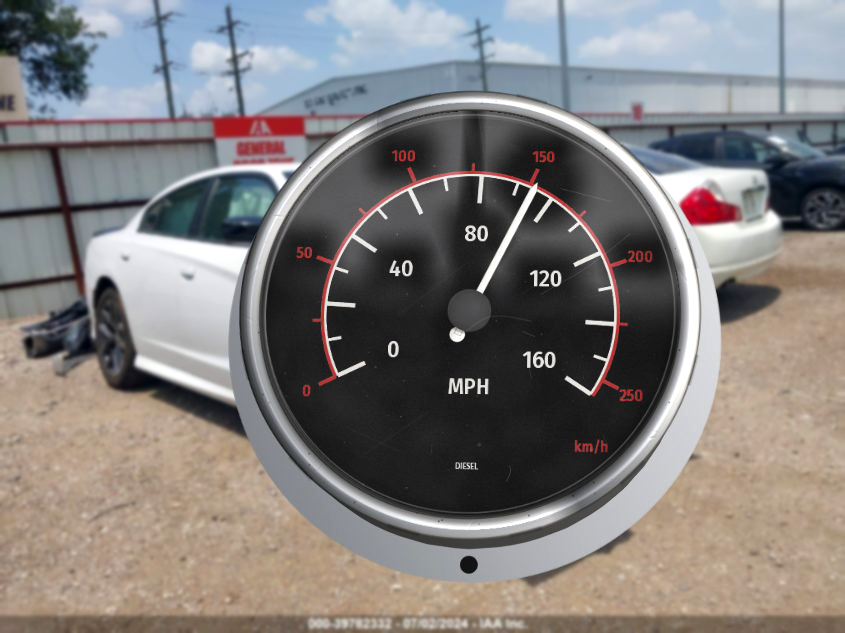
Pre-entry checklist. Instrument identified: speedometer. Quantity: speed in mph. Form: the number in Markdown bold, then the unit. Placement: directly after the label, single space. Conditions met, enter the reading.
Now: **95** mph
